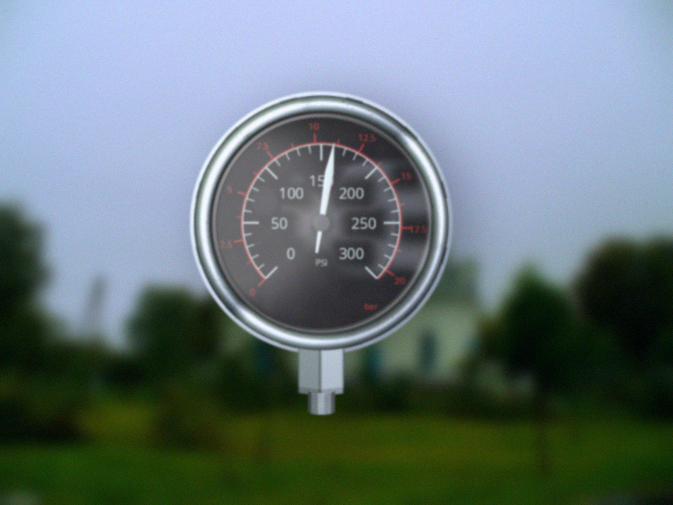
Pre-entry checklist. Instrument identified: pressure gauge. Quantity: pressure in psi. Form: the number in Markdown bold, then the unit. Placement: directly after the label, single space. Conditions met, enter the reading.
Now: **160** psi
